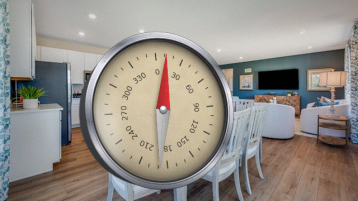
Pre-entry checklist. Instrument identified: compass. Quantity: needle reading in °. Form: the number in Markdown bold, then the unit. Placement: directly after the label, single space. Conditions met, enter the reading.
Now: **10** °
